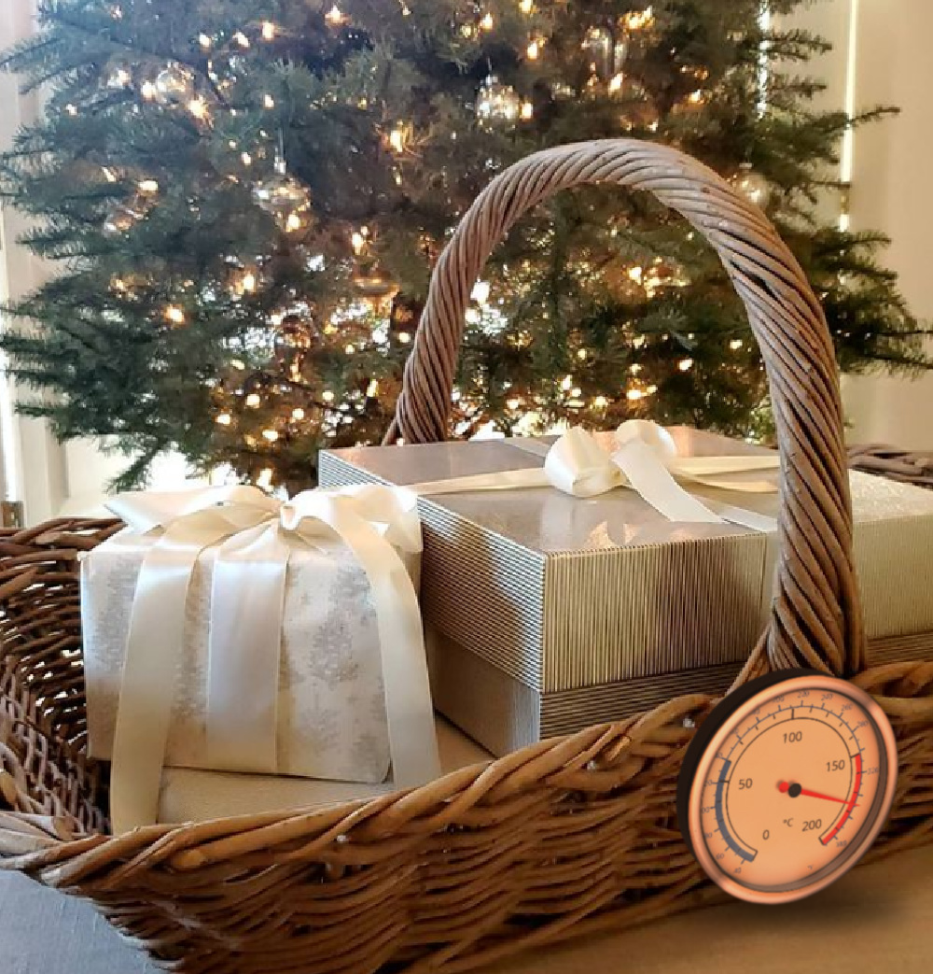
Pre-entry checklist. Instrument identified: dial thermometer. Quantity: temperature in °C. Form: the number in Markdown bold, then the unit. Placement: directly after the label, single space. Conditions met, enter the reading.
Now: **175** °C
